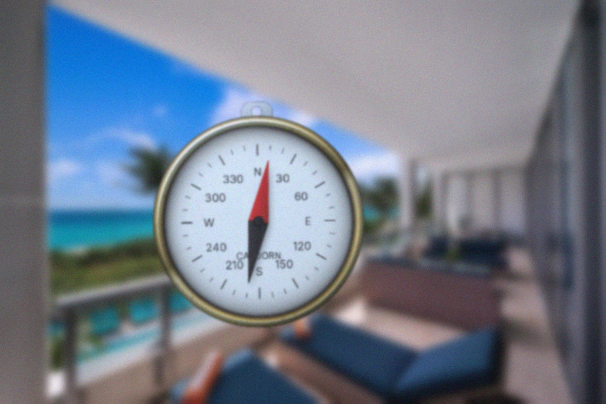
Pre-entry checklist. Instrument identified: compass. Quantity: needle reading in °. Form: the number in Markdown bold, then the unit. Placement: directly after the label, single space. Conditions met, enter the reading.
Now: **10** °
